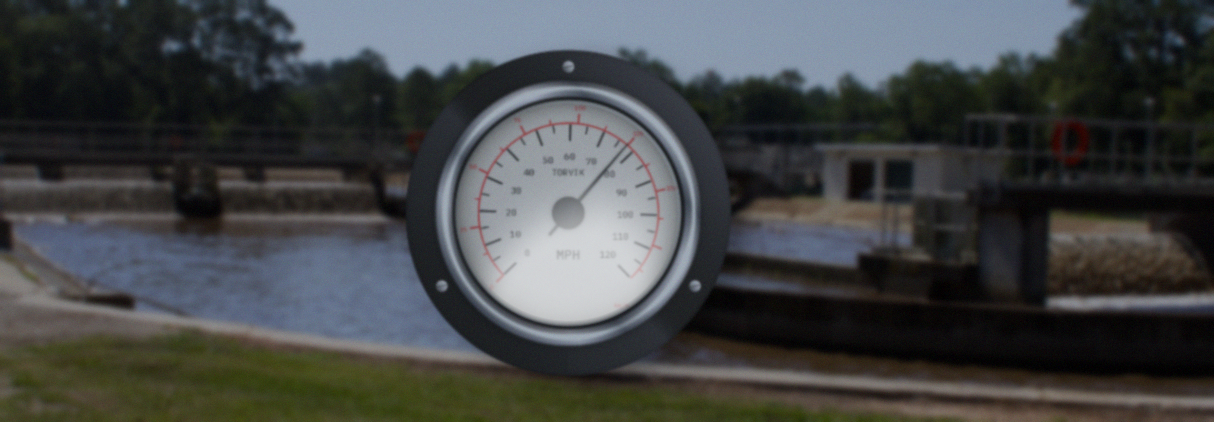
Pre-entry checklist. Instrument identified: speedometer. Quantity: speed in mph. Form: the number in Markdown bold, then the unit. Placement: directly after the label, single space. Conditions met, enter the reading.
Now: **77.5** mph
